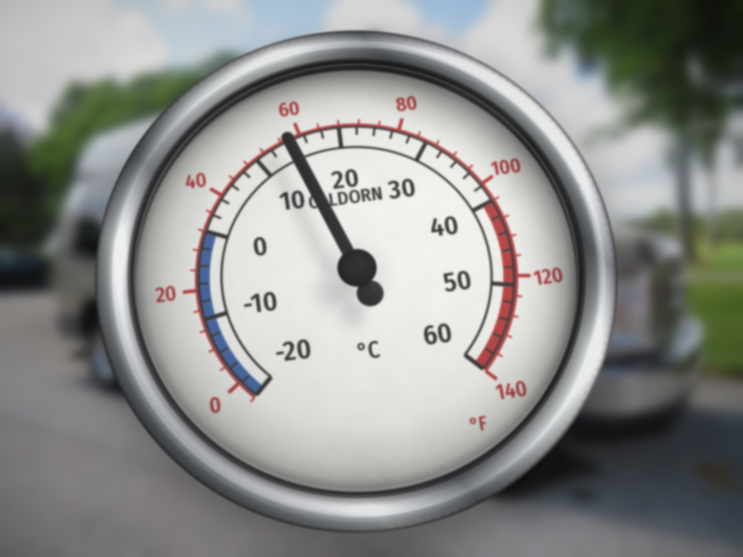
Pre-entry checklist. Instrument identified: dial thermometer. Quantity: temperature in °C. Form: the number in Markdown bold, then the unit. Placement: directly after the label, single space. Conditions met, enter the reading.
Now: **14** °C
